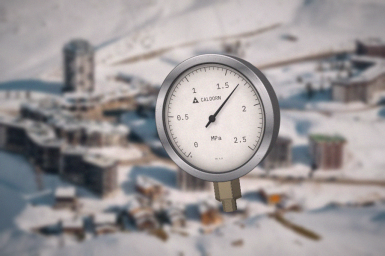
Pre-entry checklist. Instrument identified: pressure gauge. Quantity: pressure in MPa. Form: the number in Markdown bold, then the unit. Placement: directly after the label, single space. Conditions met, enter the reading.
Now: **1.7** MPa
